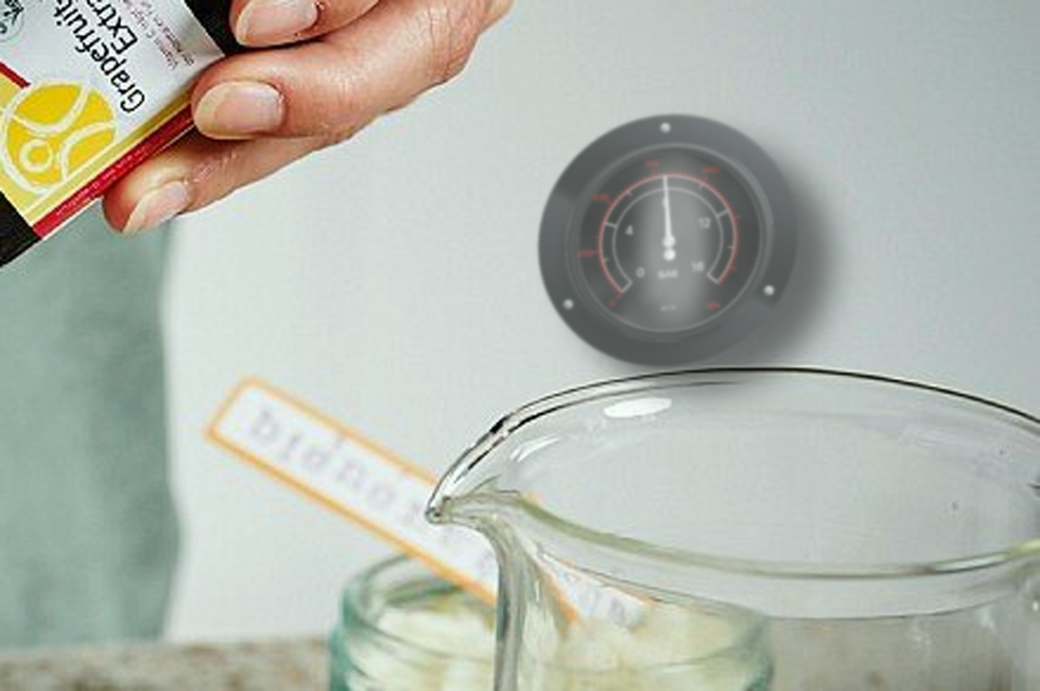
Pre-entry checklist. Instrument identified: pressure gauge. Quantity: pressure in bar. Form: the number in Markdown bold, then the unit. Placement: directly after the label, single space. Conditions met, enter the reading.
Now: **8** bar
